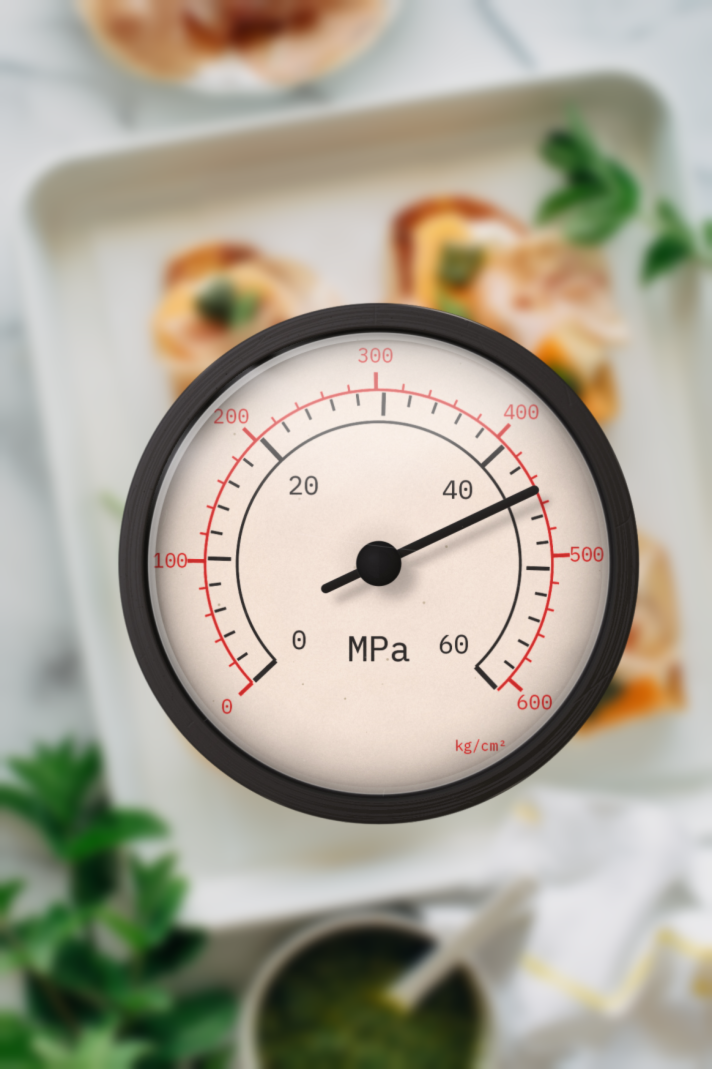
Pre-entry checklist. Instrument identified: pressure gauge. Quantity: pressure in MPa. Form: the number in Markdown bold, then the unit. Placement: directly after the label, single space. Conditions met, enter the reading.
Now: **44** MPa
